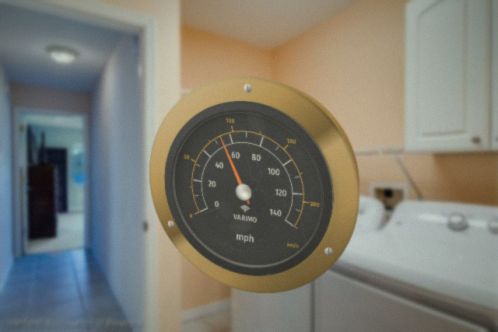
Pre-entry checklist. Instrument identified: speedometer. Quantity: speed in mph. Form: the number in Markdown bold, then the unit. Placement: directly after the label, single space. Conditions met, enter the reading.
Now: **55** mph
